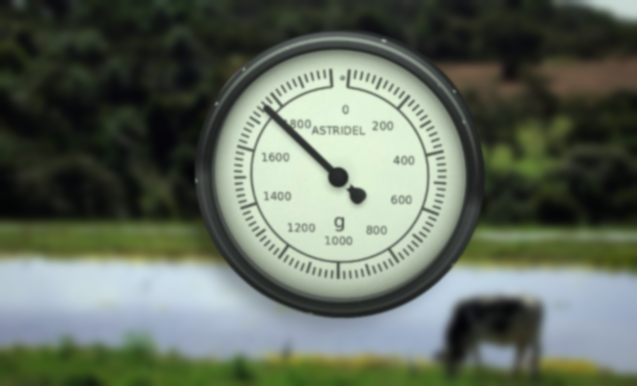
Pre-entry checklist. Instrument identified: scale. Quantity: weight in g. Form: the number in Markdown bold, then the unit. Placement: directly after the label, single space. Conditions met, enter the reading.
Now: **1760** g
